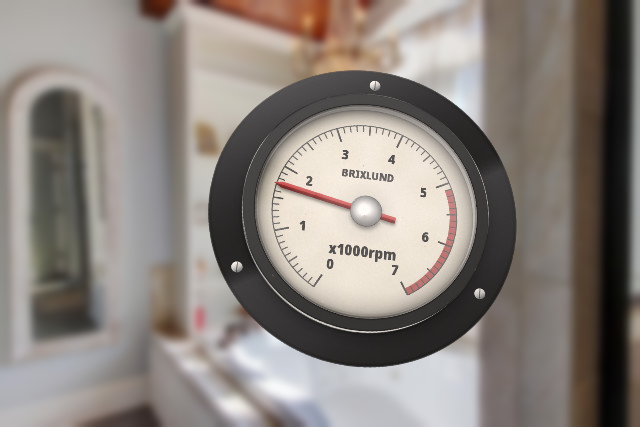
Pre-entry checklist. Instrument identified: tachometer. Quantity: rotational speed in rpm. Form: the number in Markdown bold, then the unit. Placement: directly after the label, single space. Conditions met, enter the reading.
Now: **1700** rpm
